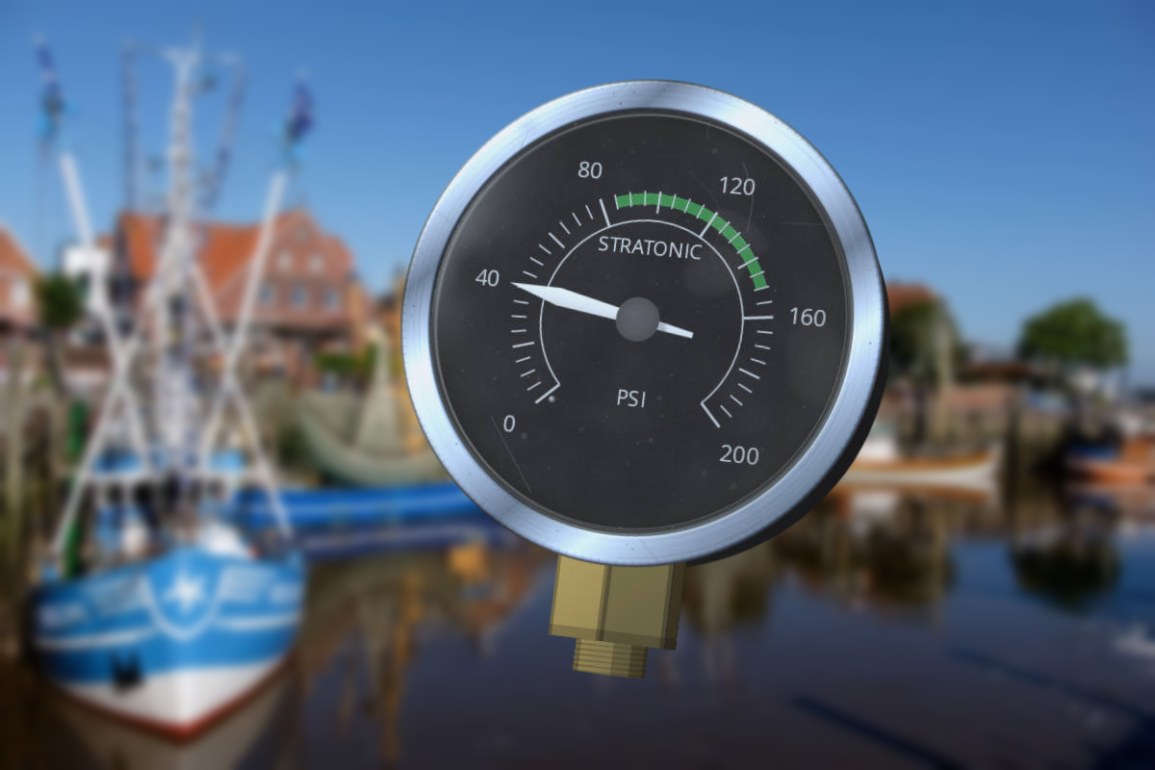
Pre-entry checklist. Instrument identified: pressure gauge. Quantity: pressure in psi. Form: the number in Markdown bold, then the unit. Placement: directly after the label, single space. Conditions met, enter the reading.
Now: **40** psi
